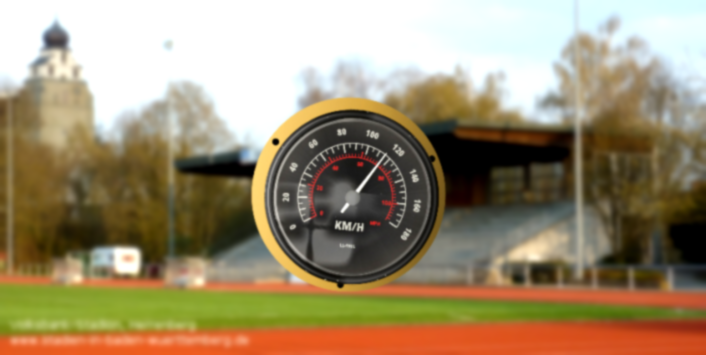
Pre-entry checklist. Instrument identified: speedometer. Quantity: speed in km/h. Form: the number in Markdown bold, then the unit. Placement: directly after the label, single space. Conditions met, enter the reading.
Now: **115** km/h
